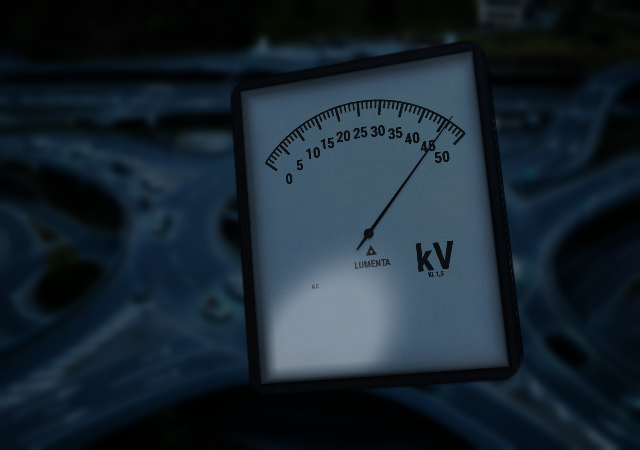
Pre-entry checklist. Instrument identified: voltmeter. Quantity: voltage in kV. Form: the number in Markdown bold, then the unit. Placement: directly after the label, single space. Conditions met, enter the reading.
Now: **46** kV
